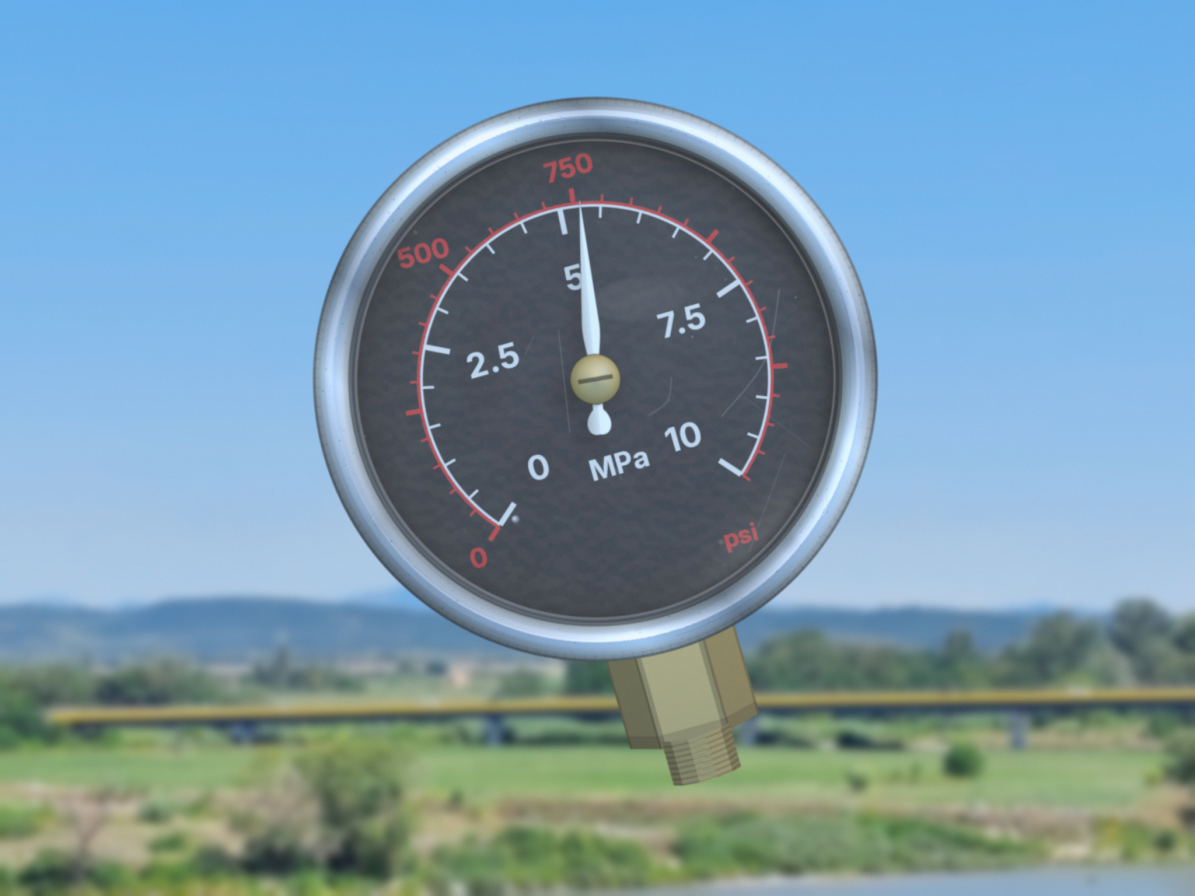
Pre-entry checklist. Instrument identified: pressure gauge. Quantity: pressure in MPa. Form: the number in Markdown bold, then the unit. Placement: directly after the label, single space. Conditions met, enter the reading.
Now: **5.25** MPa
